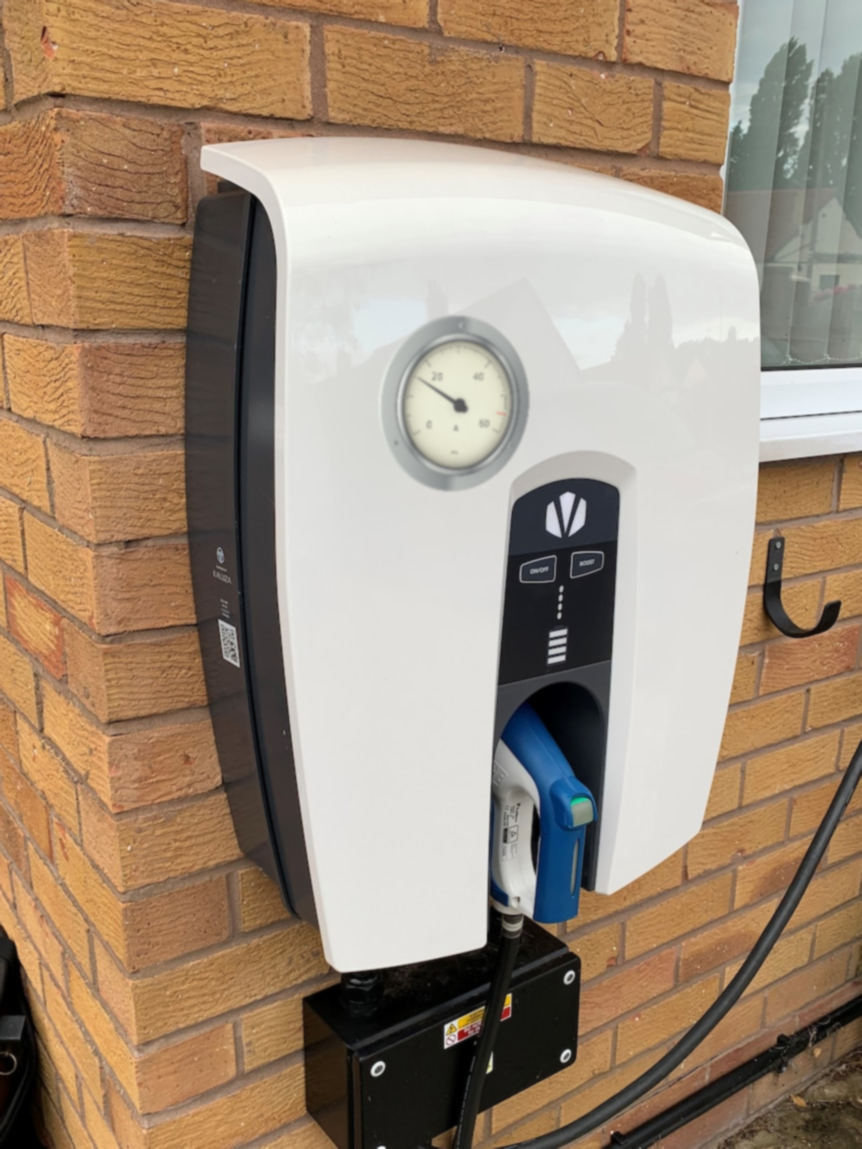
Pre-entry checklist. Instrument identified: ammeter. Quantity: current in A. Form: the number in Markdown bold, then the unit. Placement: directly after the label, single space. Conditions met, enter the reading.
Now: **15** A
